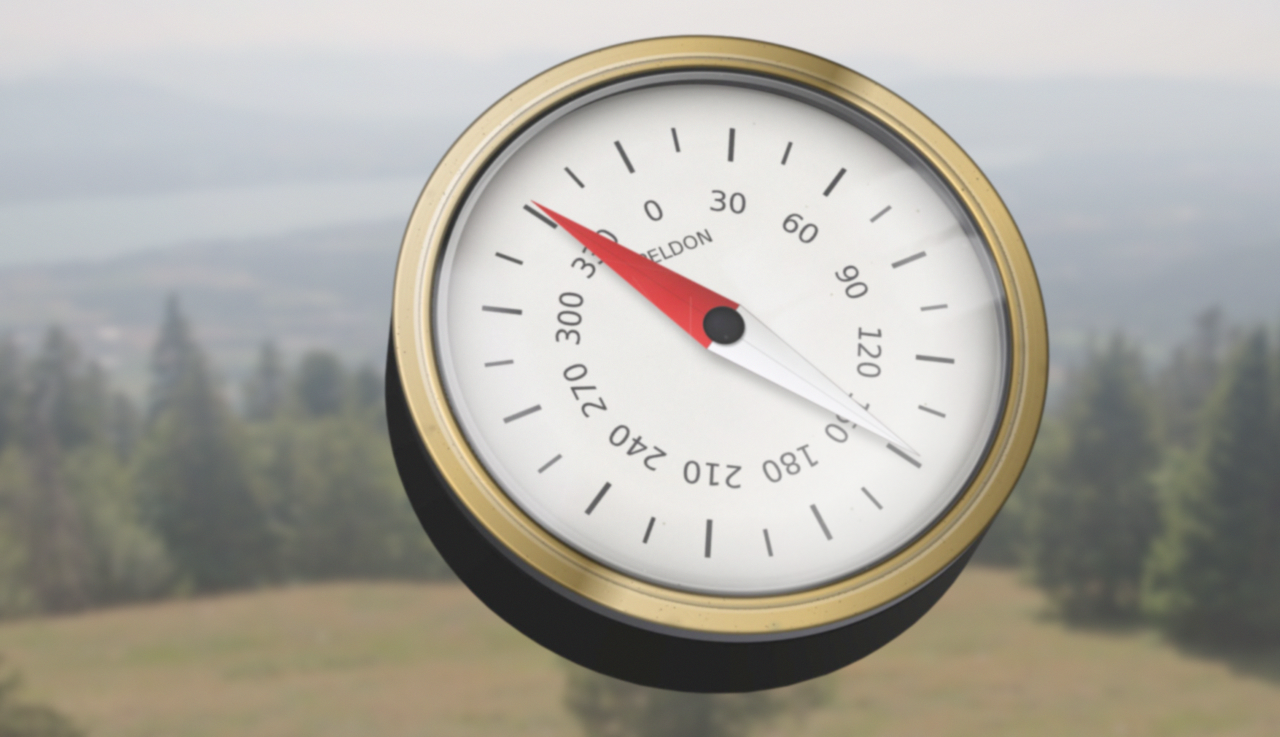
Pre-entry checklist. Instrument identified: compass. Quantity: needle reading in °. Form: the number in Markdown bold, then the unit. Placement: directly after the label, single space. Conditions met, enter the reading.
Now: **330** °
